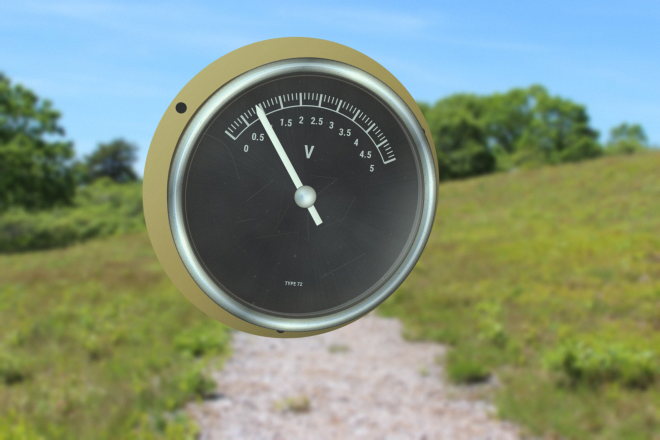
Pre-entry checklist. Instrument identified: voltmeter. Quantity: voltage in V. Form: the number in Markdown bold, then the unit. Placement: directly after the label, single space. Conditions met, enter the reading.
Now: **0.9** V
